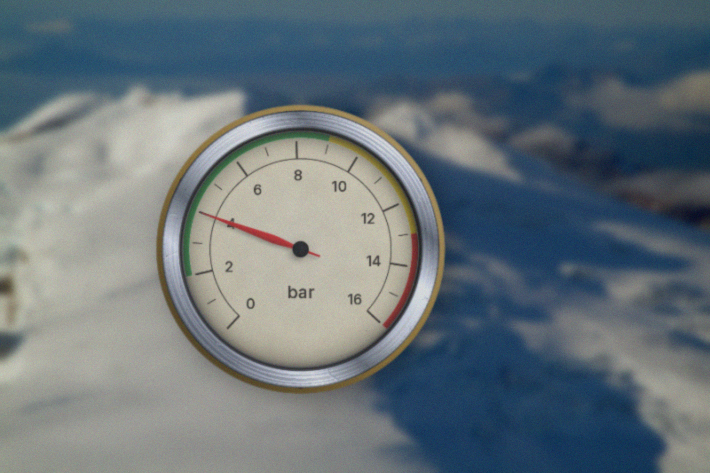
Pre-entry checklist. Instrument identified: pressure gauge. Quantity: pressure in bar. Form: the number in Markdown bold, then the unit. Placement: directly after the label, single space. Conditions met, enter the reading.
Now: **4** bar
